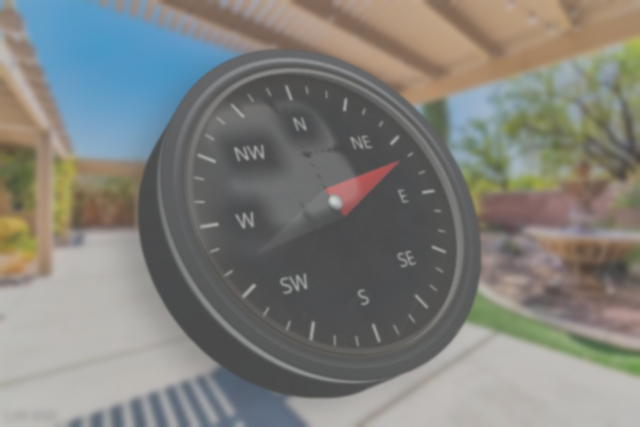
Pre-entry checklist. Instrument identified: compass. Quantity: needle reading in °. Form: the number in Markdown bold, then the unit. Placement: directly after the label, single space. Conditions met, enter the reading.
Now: **70** °
